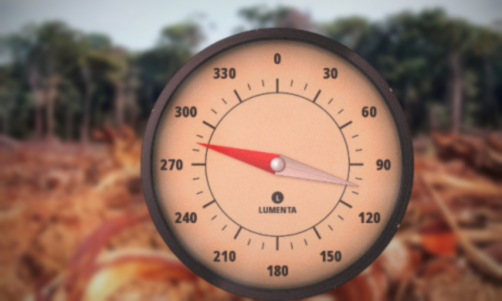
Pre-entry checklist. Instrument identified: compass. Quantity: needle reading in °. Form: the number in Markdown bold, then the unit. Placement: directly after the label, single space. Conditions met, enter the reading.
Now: **285** °
